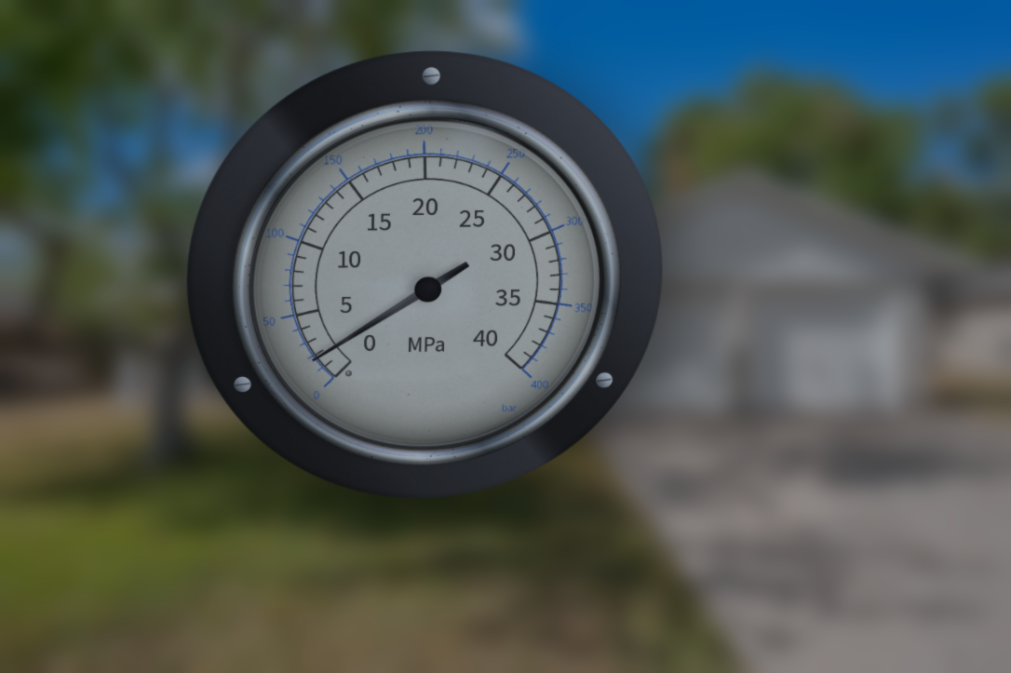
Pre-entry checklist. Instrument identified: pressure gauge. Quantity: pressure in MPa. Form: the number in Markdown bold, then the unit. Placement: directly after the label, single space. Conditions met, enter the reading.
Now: **2** MPa
